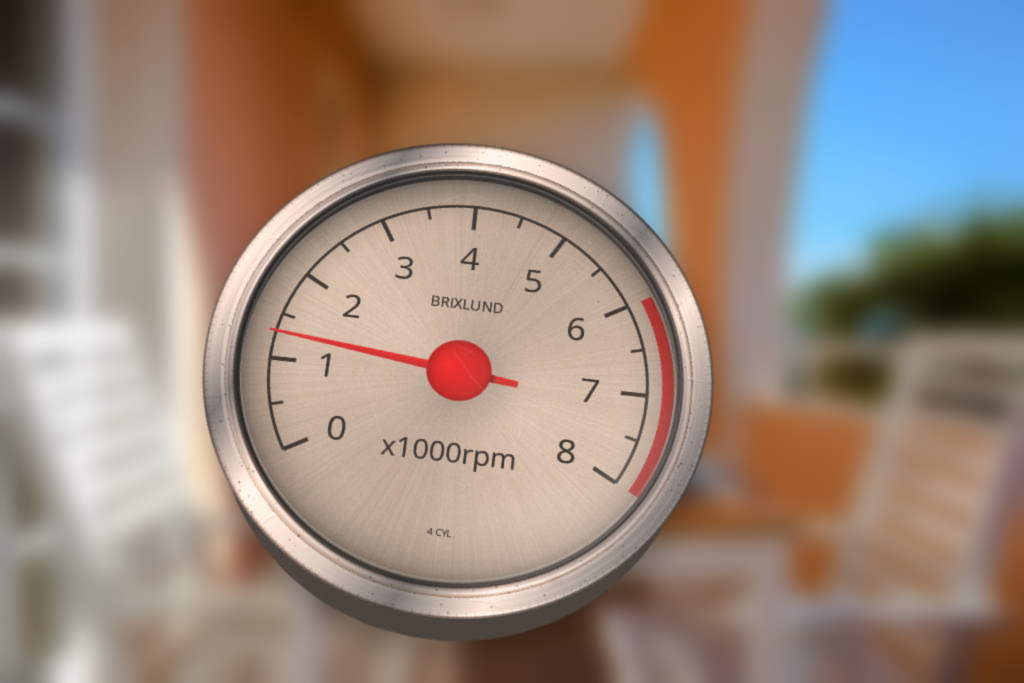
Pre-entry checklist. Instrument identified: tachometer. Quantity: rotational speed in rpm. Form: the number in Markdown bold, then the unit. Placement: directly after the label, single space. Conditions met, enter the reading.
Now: **1250** rpm
